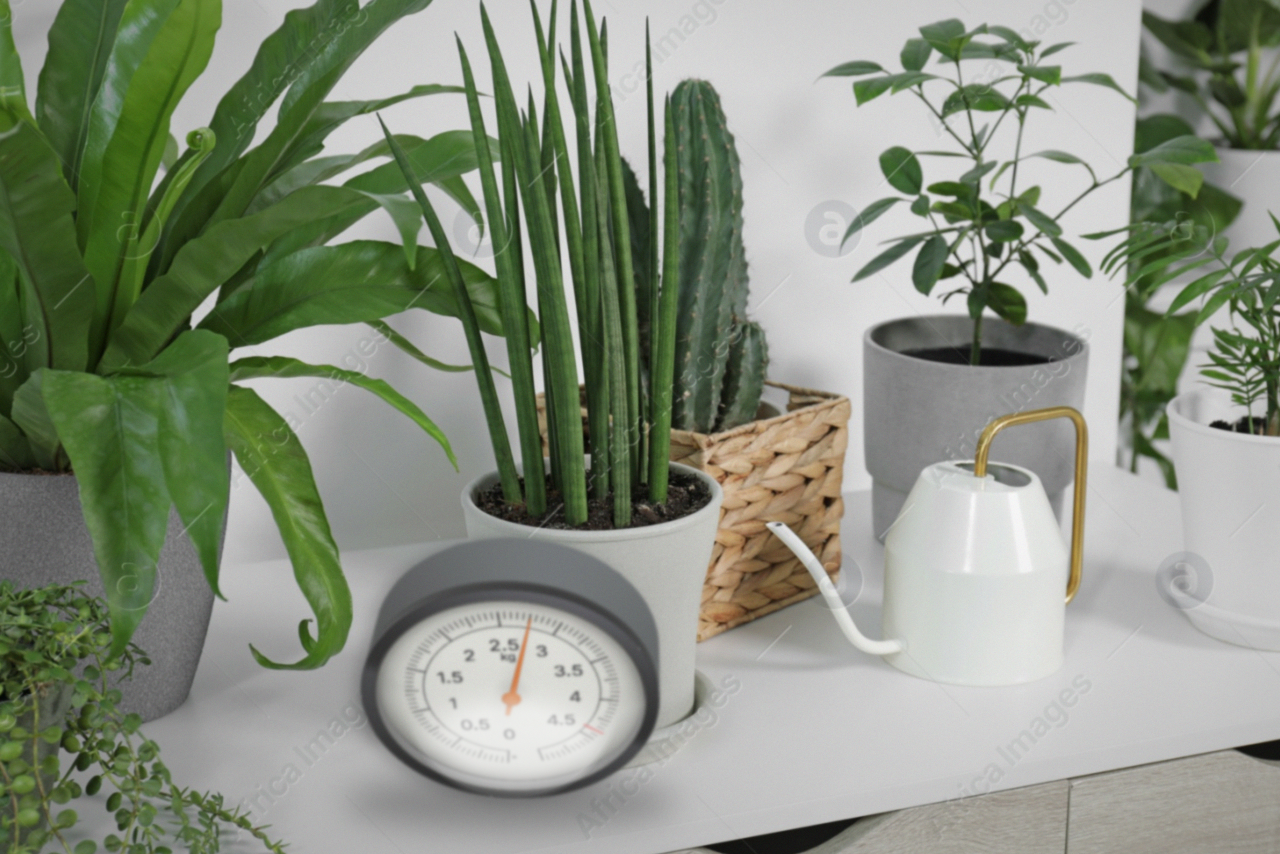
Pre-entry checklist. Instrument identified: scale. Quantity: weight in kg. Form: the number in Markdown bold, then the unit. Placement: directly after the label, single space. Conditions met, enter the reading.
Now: **2.75** kg
